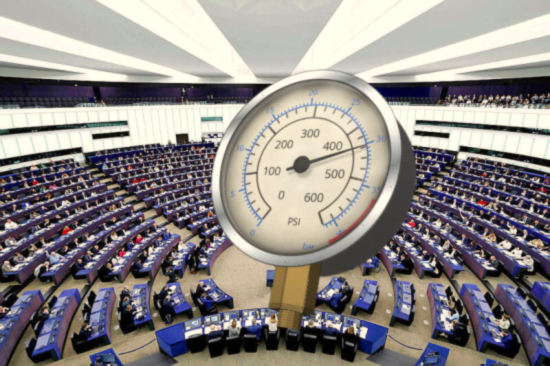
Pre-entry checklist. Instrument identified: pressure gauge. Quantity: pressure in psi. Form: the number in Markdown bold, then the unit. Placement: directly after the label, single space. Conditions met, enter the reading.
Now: **440** psi
